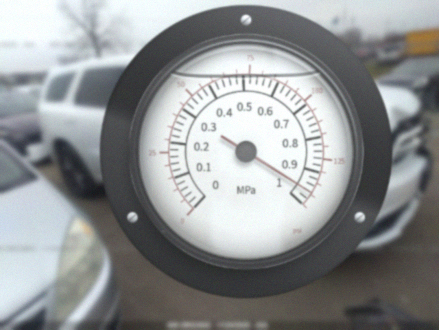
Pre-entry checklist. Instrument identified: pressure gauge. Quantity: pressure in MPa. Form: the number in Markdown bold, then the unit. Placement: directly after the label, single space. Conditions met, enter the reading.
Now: **0.96** MPa
